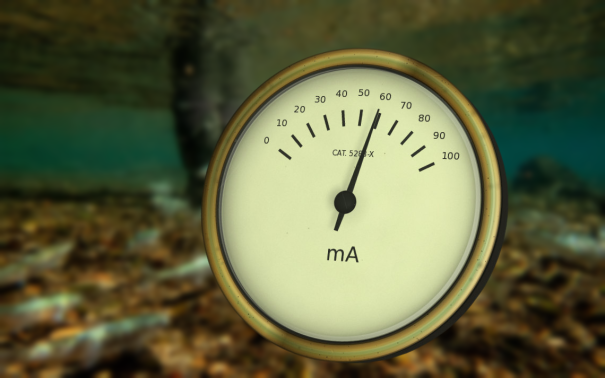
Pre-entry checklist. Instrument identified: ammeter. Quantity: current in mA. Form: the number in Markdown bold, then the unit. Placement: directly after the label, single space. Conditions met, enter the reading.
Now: **60** mA
